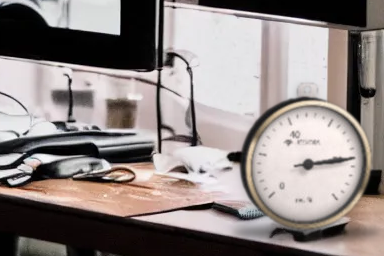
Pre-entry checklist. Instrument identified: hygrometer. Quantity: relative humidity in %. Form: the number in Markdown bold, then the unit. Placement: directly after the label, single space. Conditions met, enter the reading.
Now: **80** %
